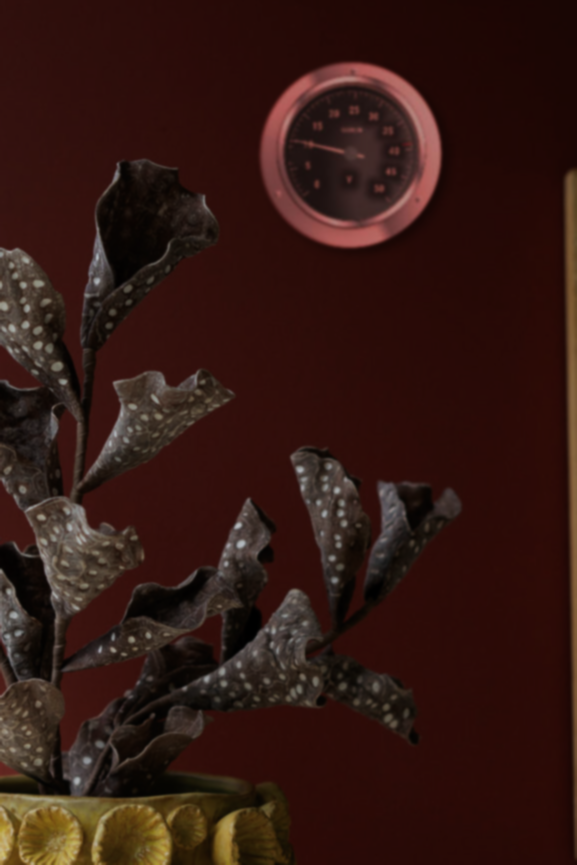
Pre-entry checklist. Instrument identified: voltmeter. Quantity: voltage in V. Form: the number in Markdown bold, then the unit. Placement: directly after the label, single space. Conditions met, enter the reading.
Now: **10** V
